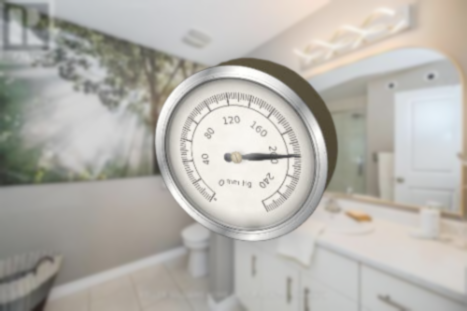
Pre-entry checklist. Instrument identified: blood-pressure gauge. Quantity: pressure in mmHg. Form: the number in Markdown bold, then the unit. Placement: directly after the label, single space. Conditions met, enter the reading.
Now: **200** mmHg
